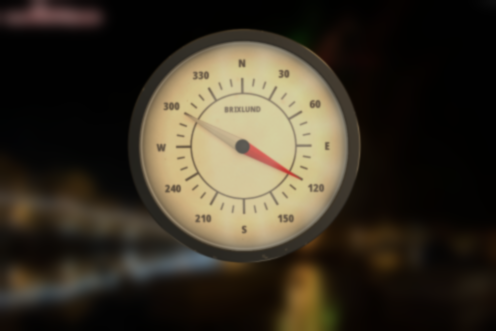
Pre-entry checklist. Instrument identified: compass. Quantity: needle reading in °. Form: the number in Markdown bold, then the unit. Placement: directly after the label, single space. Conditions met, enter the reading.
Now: **120** °
